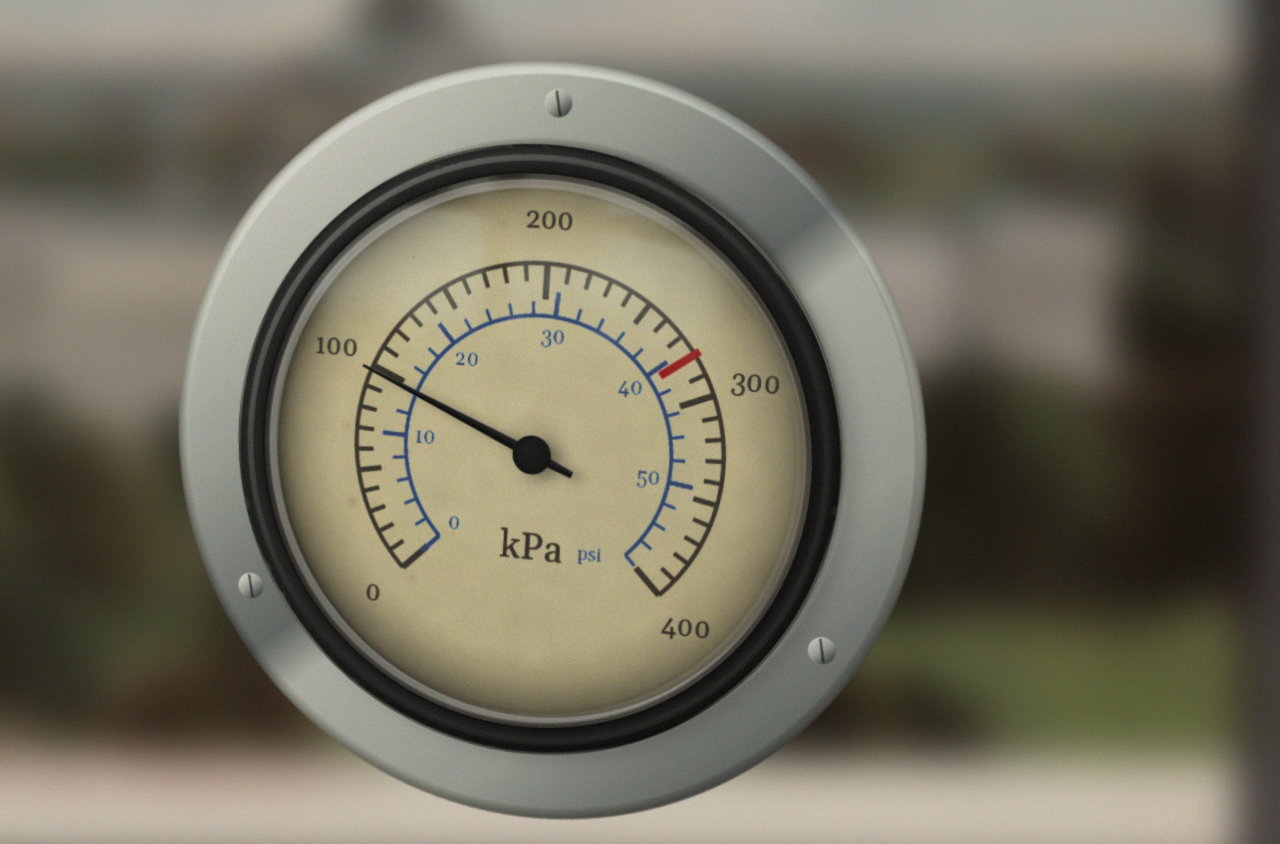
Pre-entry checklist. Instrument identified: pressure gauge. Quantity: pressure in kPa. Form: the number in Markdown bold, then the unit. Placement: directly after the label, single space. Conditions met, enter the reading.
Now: **100** kPa
